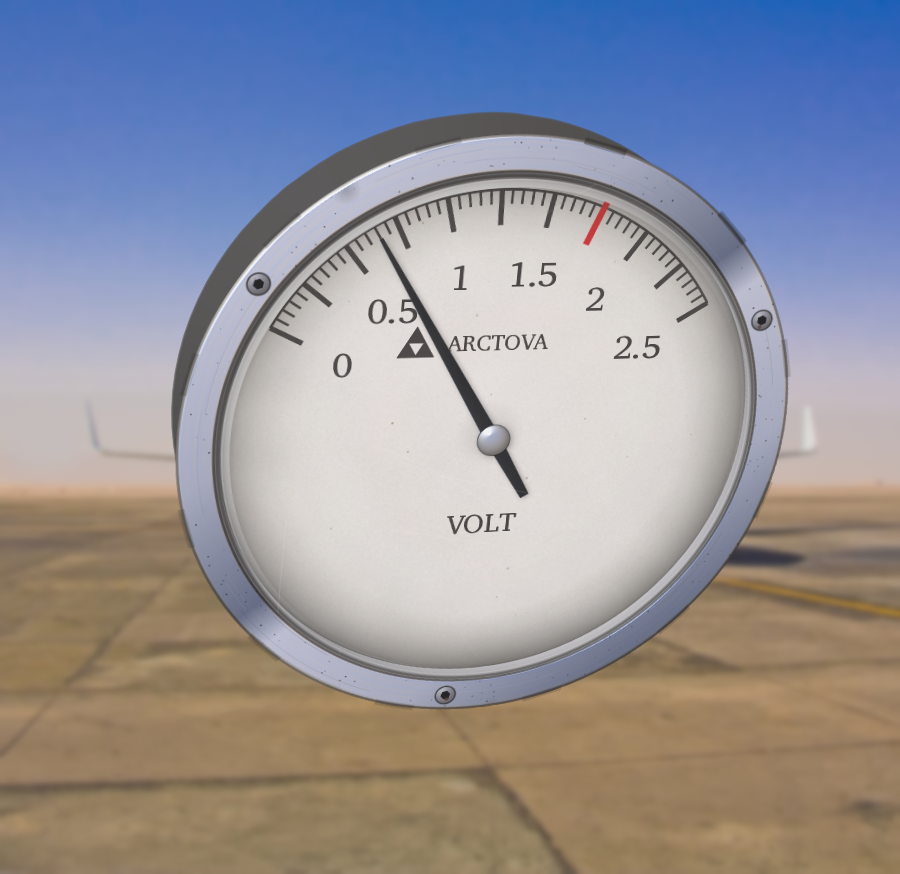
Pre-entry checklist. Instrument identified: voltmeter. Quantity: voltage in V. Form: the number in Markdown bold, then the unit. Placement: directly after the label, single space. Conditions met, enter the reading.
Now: **0.65** V
